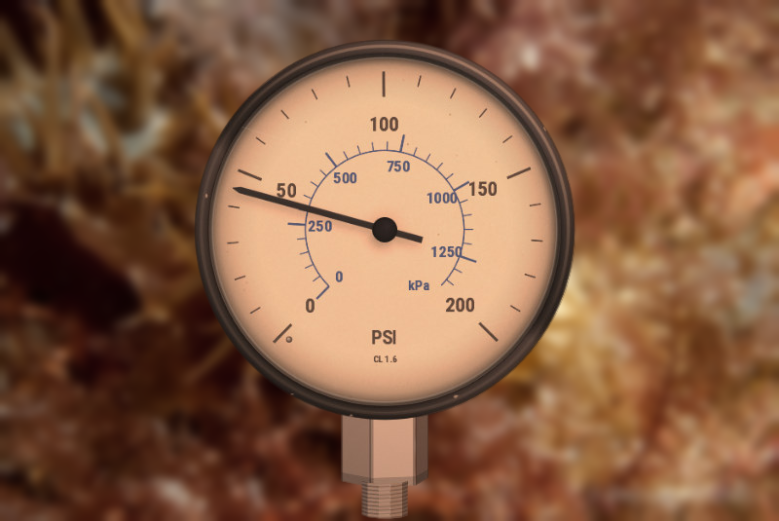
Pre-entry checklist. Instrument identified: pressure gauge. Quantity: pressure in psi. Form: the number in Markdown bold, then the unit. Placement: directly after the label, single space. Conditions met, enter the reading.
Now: **45** psi
